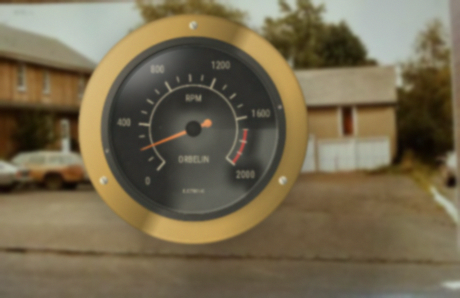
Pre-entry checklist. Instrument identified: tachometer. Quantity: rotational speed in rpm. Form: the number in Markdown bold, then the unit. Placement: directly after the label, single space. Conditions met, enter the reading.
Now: **200** rpm
